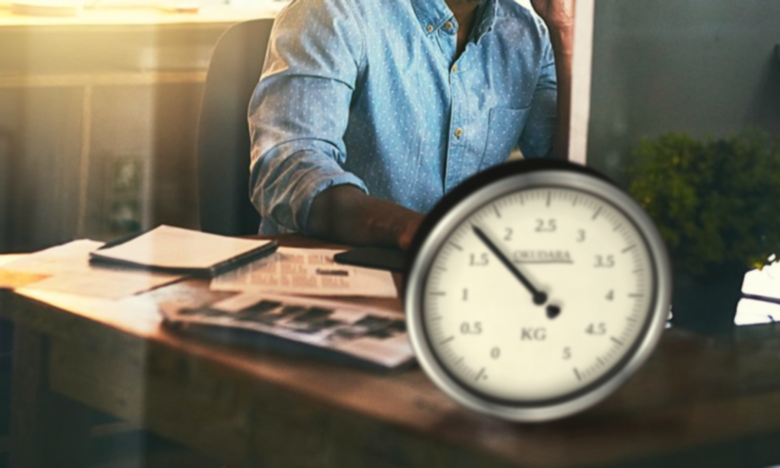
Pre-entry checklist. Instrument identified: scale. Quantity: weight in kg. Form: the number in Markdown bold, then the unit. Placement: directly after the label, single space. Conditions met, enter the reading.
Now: **1.75** kg
